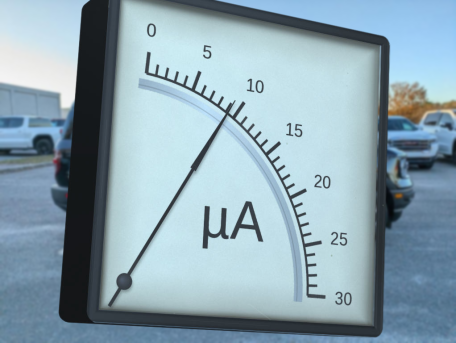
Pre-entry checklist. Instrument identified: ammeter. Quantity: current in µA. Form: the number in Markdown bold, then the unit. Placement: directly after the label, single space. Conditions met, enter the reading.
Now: **9** µA
